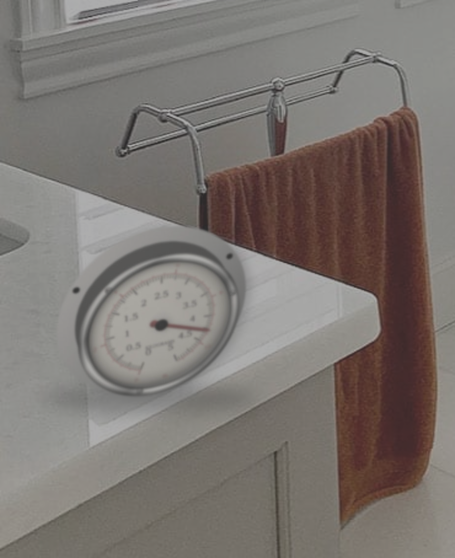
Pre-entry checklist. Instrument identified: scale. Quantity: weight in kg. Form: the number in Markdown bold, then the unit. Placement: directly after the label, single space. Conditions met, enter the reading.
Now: **4.25** kg
